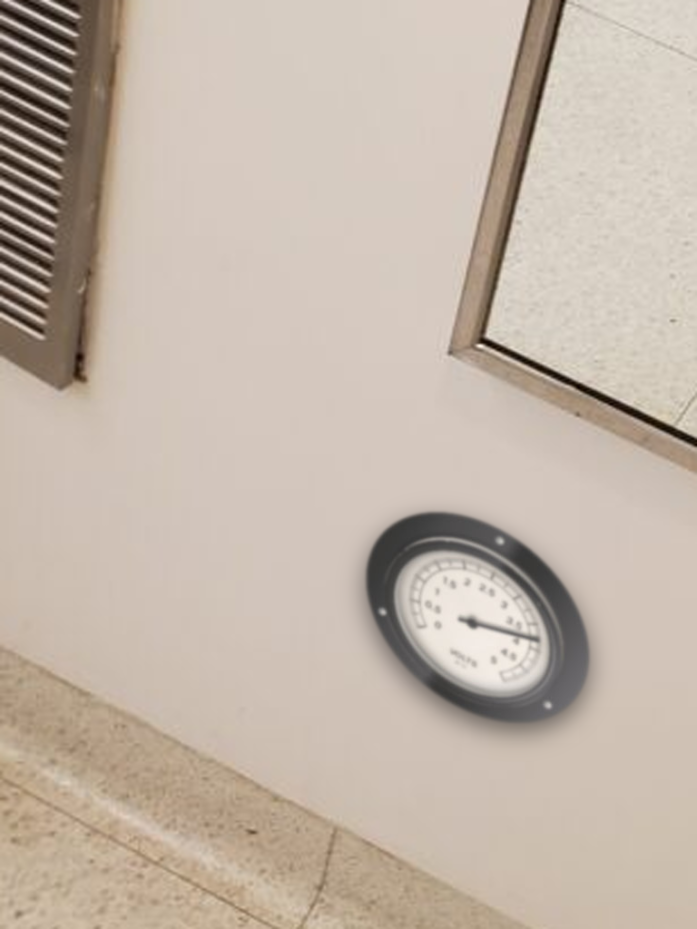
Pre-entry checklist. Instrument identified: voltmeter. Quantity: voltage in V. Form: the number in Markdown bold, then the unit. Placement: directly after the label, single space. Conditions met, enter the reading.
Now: **3.75** V
